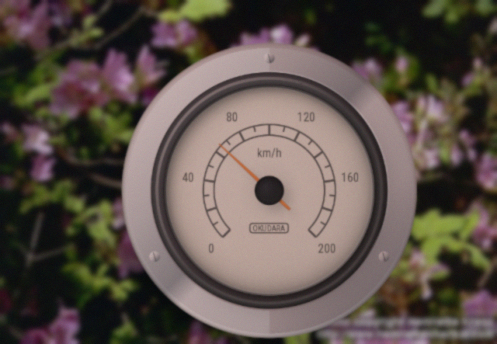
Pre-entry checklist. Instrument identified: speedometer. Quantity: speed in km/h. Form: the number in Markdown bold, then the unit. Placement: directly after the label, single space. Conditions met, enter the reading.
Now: **65** km/h
